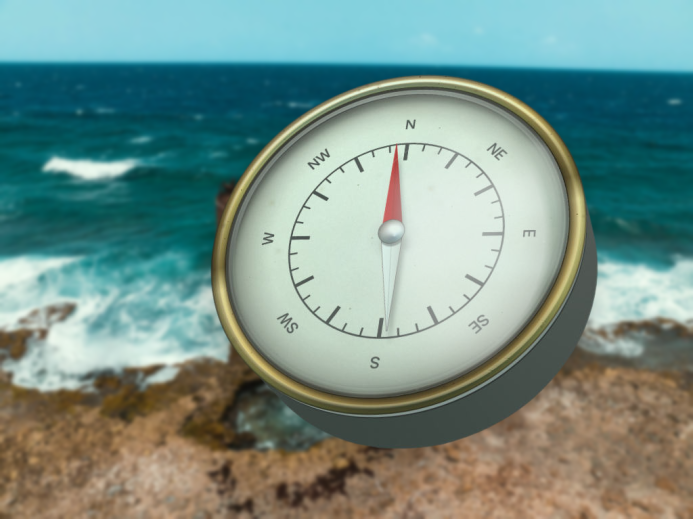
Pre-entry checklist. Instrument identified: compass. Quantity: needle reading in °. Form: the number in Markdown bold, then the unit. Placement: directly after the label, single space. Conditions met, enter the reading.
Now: **355** °
